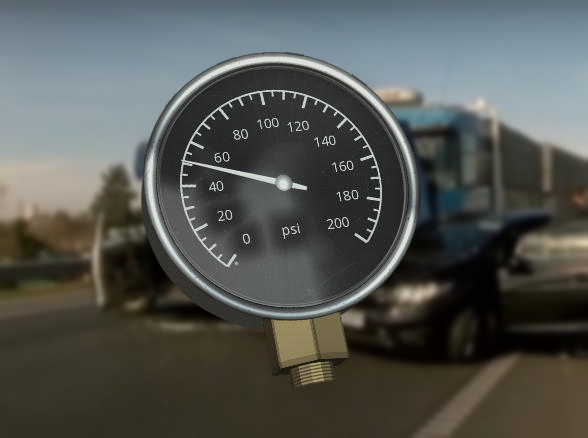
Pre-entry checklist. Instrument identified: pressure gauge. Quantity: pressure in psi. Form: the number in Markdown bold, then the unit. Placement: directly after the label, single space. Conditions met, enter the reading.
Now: **50** psi
